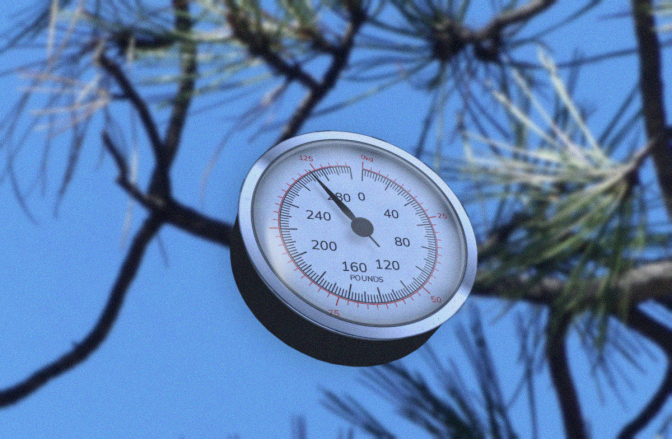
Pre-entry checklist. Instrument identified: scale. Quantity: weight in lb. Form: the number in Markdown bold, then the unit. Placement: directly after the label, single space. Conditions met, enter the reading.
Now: **270** lb
